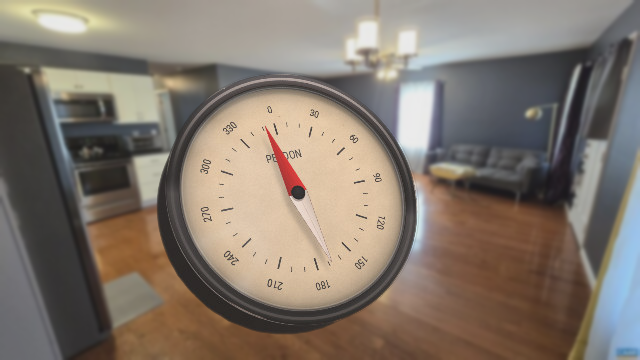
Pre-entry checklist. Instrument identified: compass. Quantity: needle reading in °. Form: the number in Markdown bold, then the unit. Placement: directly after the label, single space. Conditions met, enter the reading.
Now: **350** °
